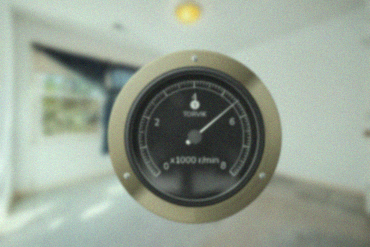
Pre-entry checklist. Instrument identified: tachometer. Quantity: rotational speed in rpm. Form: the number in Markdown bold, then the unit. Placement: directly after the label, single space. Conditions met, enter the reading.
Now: **5500** rpm
